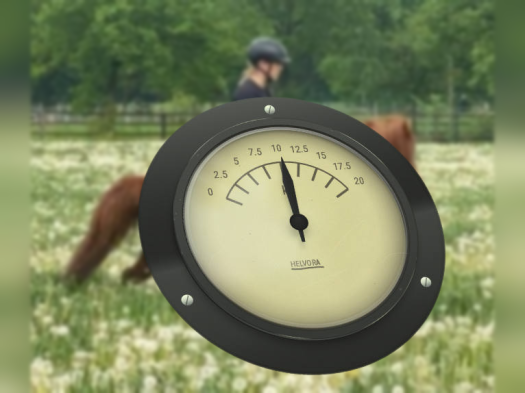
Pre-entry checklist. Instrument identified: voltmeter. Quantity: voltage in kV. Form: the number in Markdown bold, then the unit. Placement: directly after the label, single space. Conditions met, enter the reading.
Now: **10** kV
